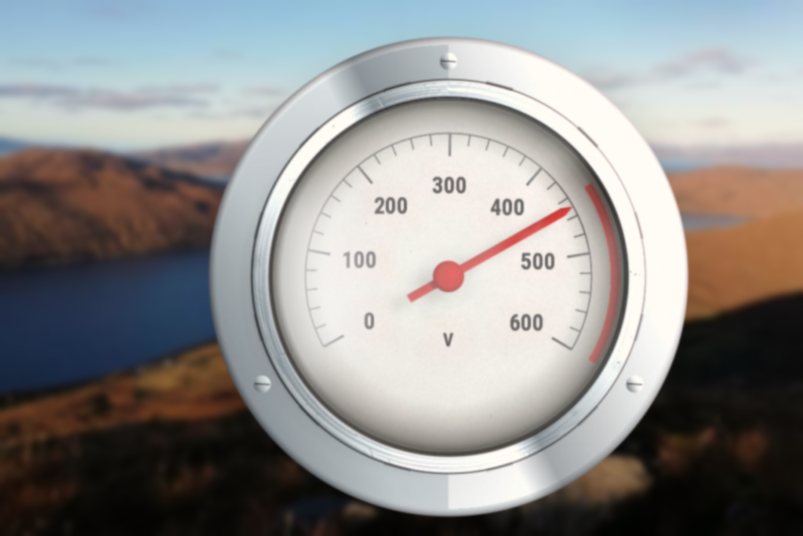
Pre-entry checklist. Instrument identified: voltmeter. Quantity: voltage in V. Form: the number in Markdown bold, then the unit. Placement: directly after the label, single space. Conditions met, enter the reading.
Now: **450** V
